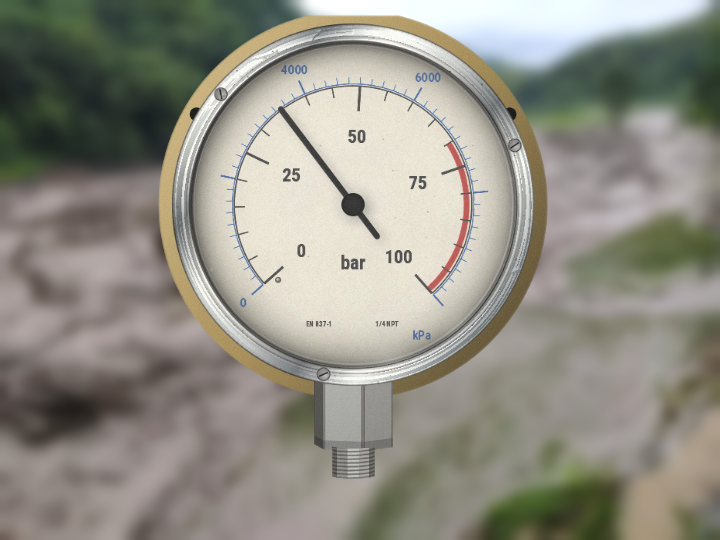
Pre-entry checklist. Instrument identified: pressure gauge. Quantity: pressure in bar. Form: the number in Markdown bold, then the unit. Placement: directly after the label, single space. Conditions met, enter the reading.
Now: **35** bar
